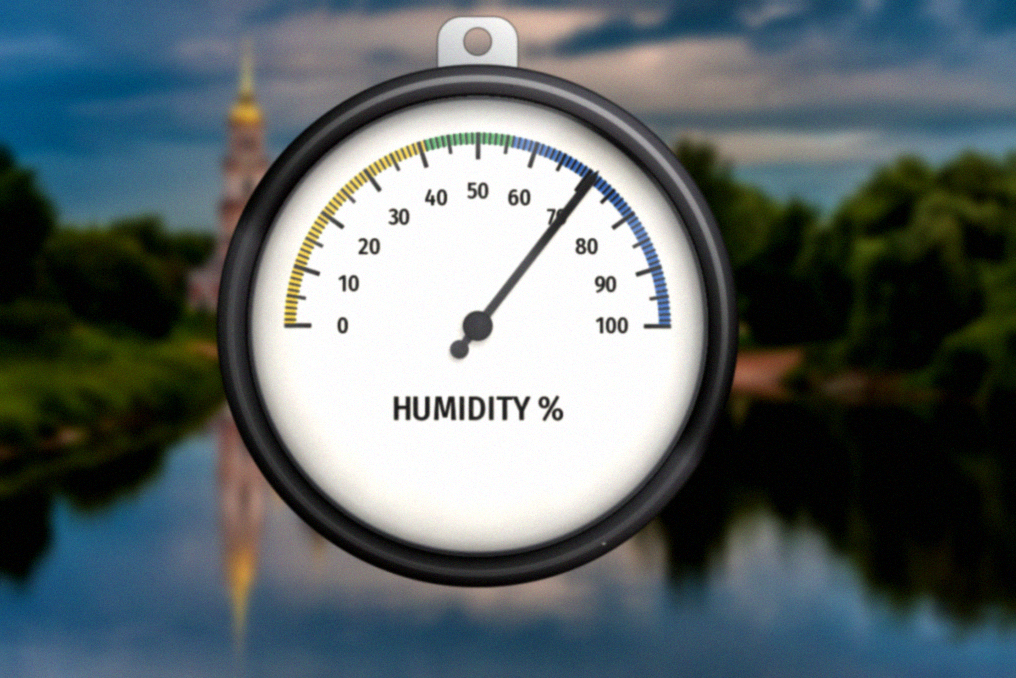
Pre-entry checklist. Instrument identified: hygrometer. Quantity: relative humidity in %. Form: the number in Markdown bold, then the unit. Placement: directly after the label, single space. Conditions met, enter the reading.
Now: **71** %
